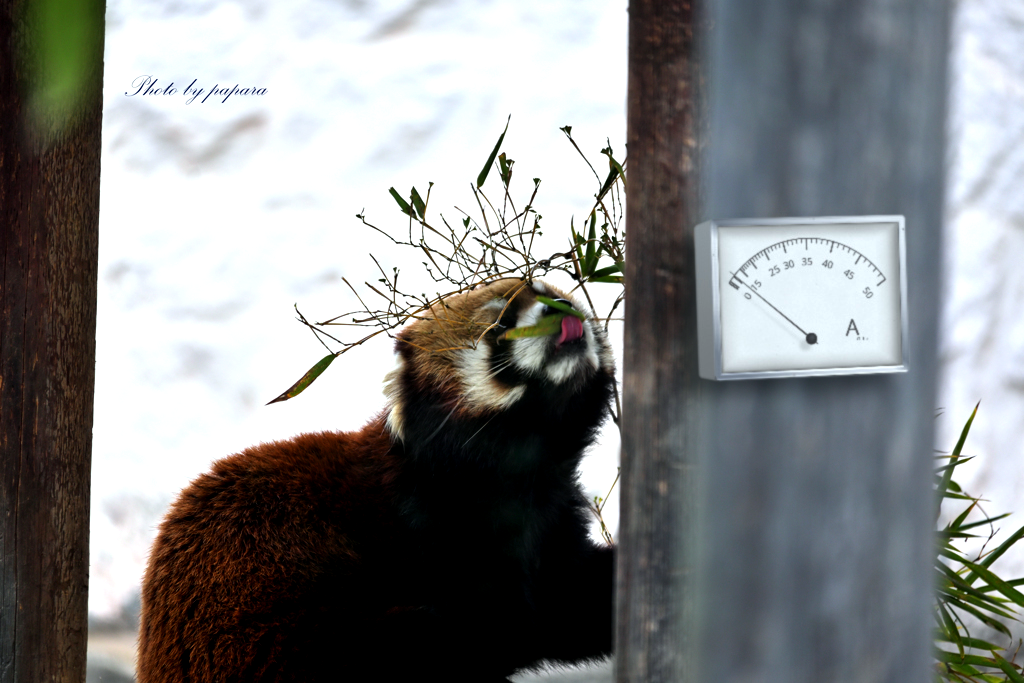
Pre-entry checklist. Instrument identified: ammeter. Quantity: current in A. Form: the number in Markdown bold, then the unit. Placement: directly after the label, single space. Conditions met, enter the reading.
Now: **10** A
